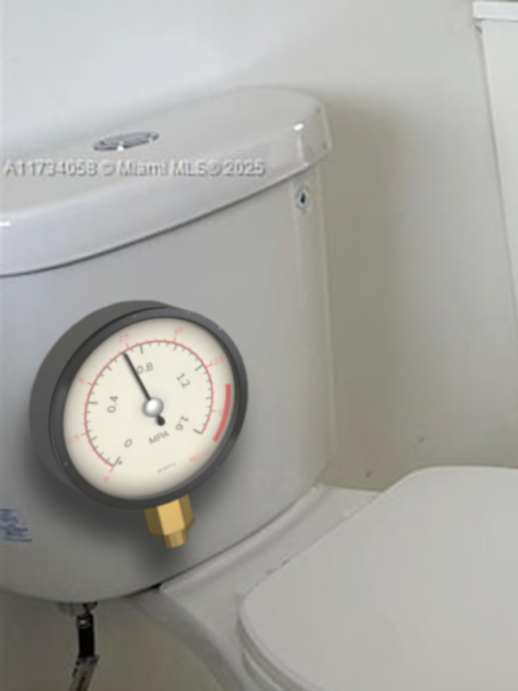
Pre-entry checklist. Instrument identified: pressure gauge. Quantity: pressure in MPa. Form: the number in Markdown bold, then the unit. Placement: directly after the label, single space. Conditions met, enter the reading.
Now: **0.7** MPa
